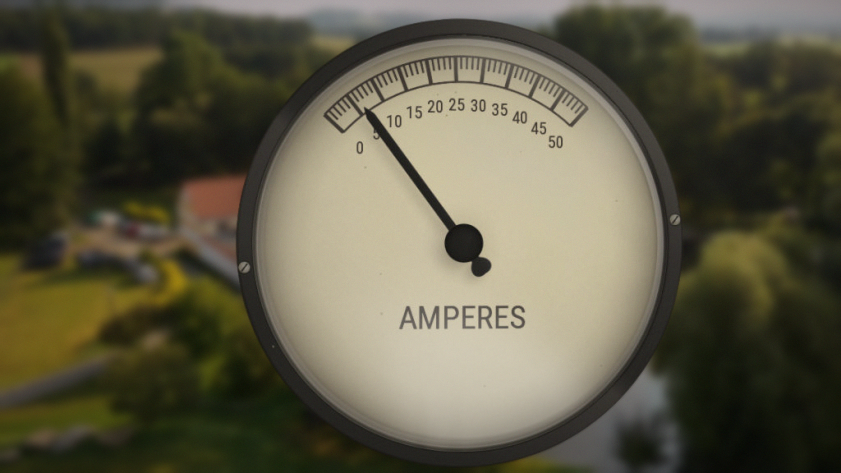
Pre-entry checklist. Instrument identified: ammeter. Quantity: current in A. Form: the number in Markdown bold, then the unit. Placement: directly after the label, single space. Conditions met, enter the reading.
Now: **6** A
